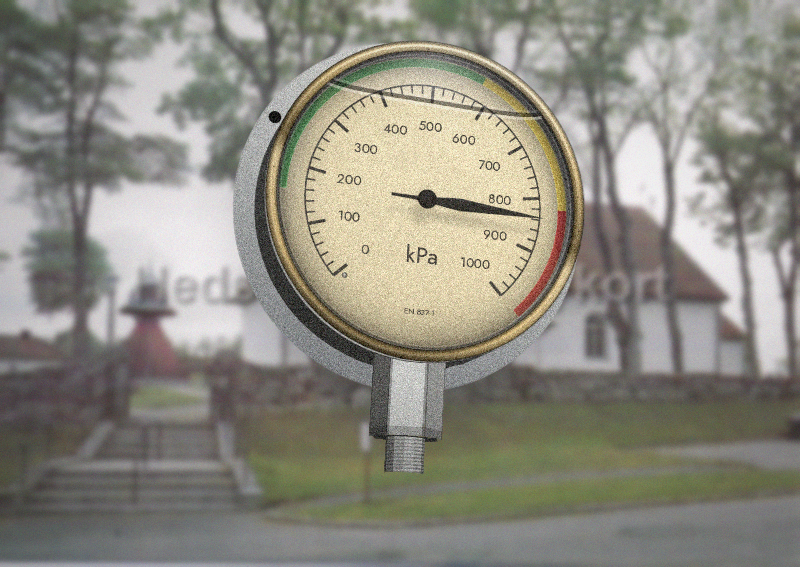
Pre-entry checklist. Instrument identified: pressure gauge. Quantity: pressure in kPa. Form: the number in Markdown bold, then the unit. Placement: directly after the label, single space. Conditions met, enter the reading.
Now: **840** kPa
